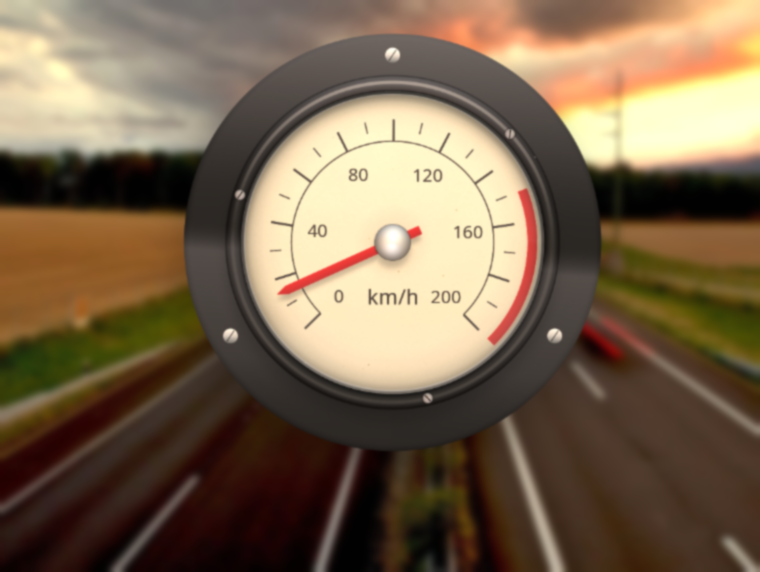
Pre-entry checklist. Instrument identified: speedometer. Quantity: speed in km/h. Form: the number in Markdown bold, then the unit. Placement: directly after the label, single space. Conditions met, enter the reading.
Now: **15** km/h
